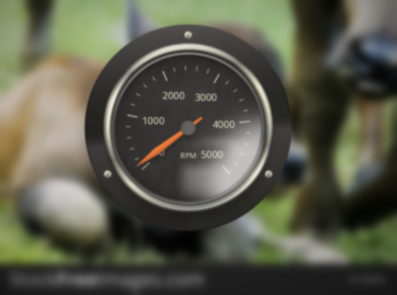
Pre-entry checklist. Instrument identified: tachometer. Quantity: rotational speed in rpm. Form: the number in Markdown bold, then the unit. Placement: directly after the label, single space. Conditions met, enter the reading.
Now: **100** rpm
